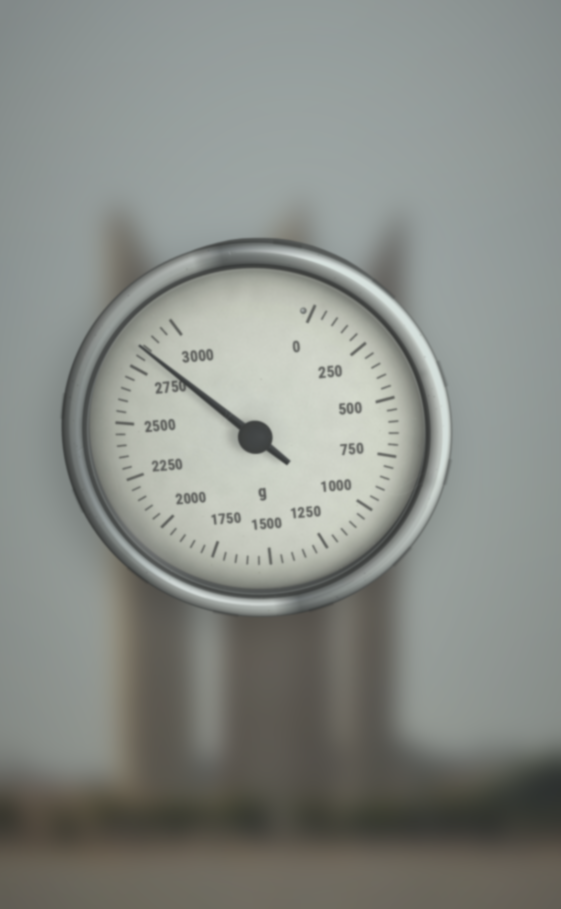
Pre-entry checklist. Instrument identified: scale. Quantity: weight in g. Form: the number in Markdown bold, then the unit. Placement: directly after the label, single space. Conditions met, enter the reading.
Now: **2850** g
